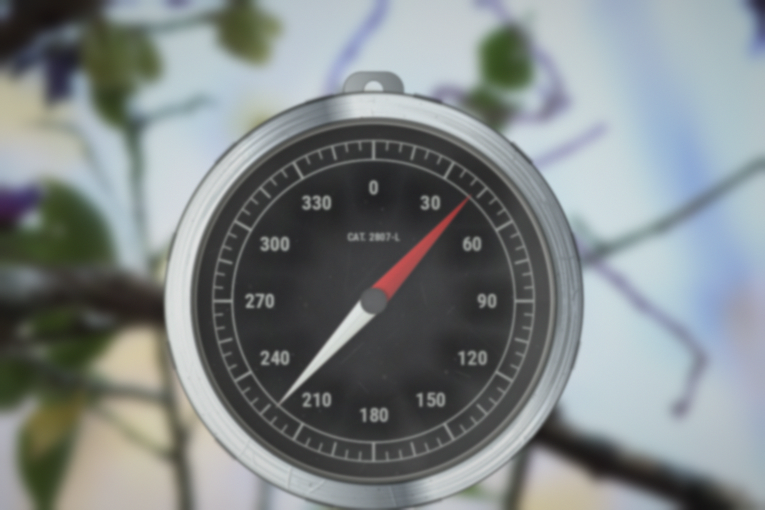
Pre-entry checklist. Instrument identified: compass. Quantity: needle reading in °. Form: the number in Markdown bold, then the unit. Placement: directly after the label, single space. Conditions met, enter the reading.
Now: **42.5** °
